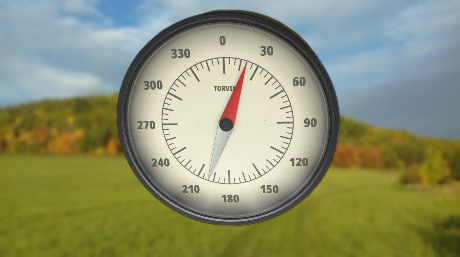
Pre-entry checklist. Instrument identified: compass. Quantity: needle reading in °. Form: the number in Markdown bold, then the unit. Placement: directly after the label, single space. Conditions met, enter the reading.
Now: **20** °
